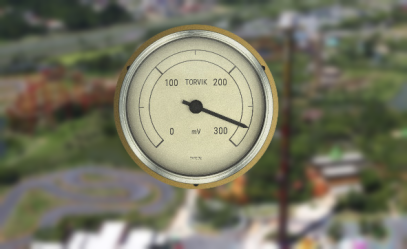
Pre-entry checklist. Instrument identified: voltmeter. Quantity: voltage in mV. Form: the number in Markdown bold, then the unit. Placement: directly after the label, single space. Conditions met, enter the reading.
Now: **275** mV
